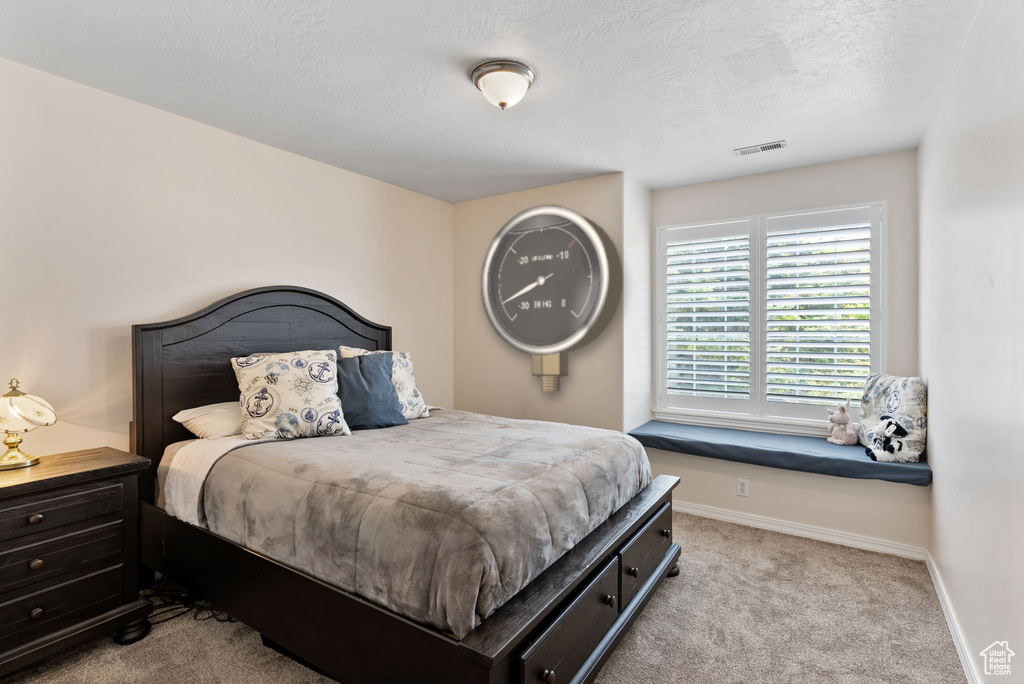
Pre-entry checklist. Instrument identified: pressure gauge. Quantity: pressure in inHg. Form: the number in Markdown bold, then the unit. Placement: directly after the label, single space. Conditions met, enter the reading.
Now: **-27.5** inHg
